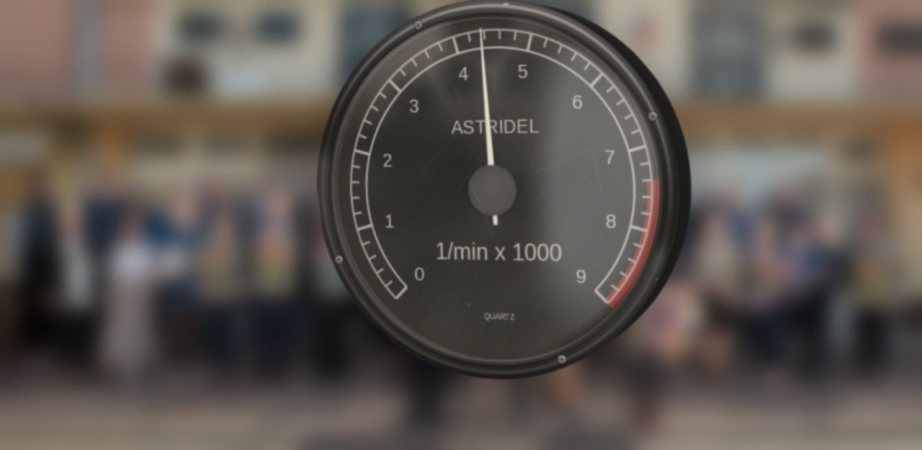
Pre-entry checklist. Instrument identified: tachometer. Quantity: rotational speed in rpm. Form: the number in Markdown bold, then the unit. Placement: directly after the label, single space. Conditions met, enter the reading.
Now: **4400** rpm
